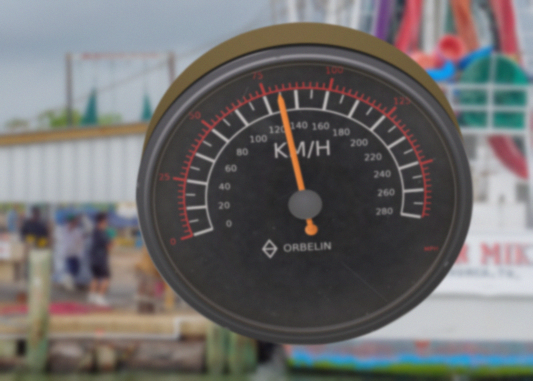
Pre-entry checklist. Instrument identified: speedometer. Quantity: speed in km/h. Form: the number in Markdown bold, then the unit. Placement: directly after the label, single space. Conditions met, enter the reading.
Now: **130** km/h
